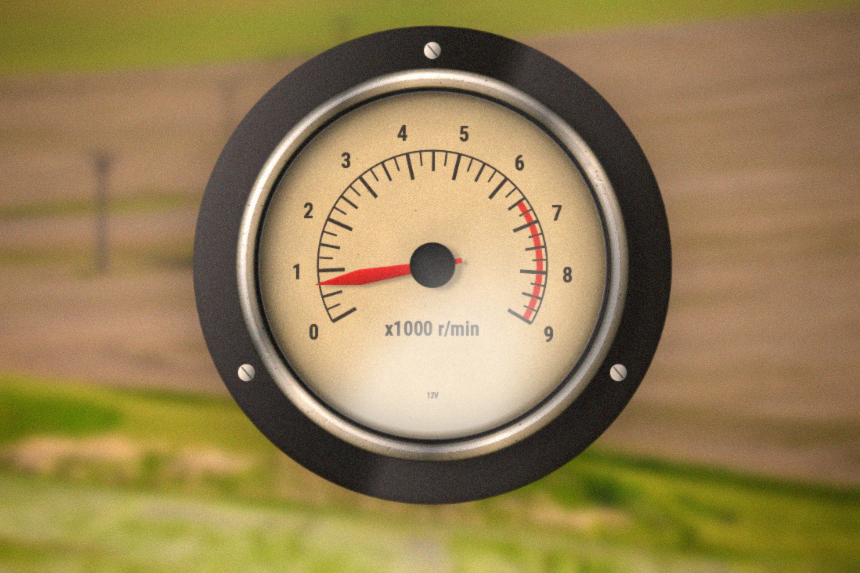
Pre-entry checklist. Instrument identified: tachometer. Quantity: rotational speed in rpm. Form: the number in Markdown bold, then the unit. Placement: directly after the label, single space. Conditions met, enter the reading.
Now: **750** rpm
